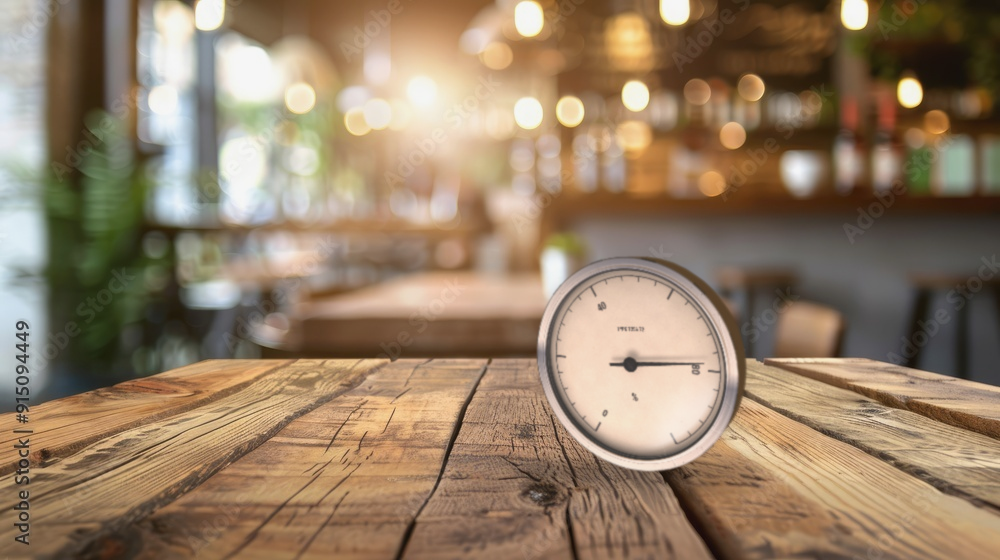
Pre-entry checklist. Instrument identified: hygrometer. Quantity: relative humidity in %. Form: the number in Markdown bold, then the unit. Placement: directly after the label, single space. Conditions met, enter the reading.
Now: **78** %
